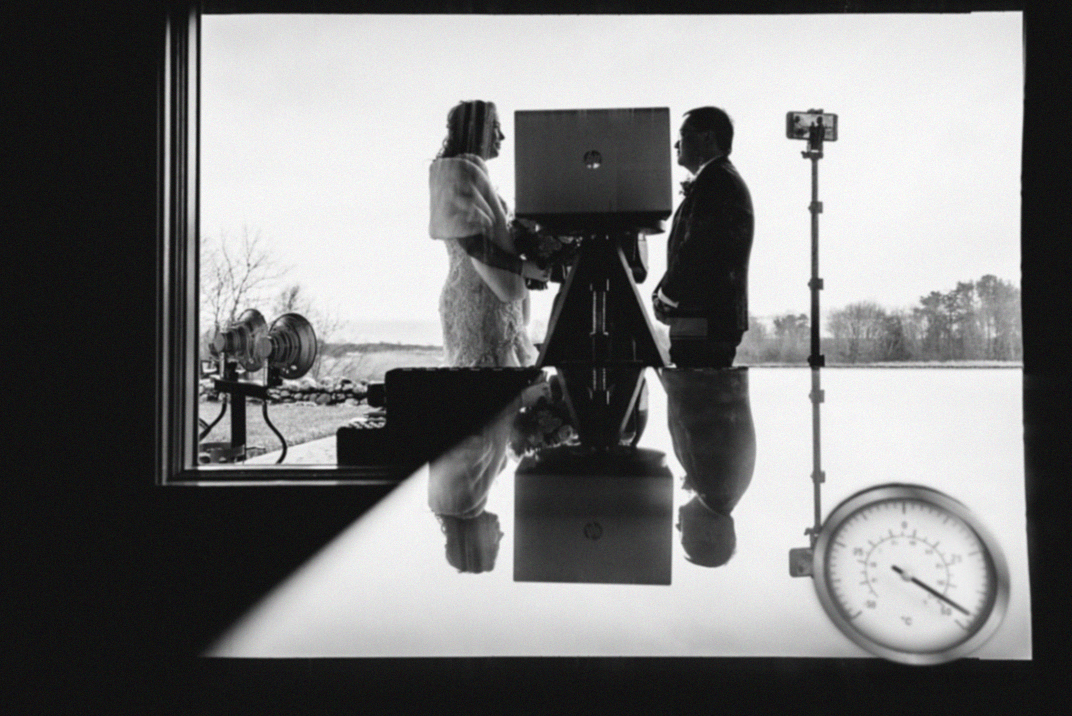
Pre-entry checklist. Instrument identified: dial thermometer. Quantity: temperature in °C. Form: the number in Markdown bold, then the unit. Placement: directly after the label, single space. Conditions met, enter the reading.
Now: **45** °C
